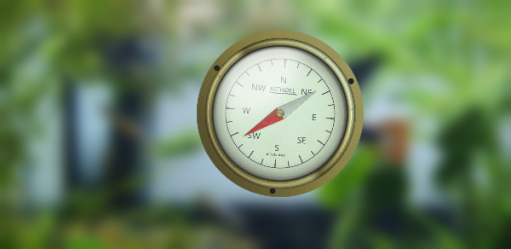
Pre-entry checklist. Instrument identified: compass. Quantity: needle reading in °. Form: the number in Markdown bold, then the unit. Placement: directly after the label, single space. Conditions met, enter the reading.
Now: **232.5** °
